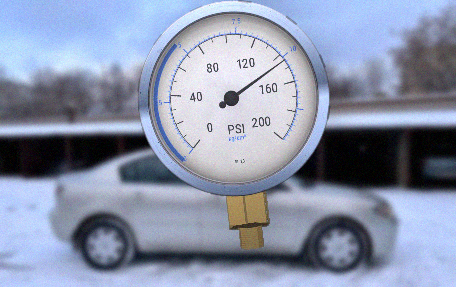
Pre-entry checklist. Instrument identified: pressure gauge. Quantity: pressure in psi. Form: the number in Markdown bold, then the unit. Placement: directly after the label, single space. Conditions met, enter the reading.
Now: **145** psi
